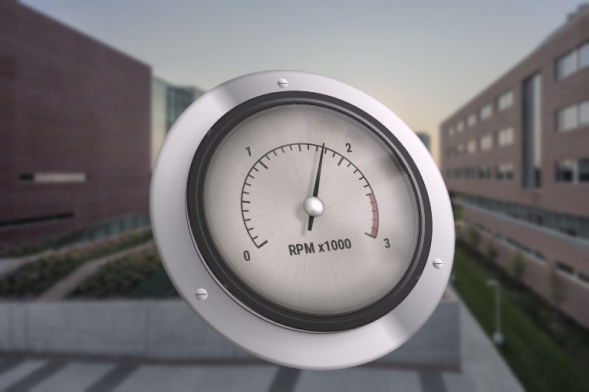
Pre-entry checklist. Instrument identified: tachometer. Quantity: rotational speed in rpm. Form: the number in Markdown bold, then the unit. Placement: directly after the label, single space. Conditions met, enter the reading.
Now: **1750** rpm
